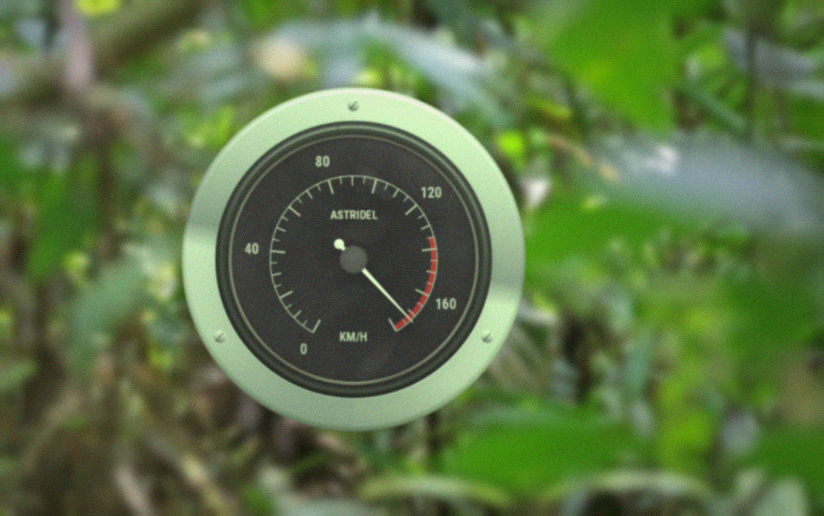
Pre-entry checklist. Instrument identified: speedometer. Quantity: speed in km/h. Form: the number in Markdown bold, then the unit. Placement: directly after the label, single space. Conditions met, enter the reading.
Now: **172.5** km/h
